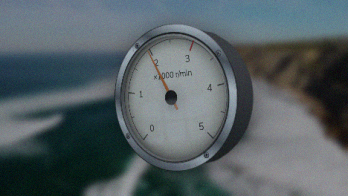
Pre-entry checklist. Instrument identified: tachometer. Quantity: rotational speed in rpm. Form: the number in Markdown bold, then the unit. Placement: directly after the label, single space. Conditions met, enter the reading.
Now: **2000** rpm
